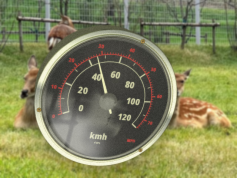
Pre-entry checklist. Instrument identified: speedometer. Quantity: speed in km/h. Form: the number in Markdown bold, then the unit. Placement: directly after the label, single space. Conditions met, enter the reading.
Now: **45** km/h
